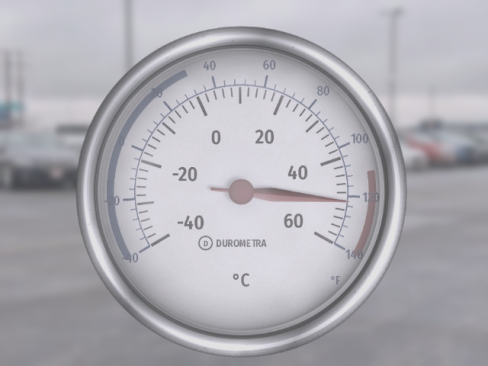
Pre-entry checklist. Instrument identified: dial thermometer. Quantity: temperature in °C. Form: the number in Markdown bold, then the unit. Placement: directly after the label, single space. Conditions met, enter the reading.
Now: **50** °C
